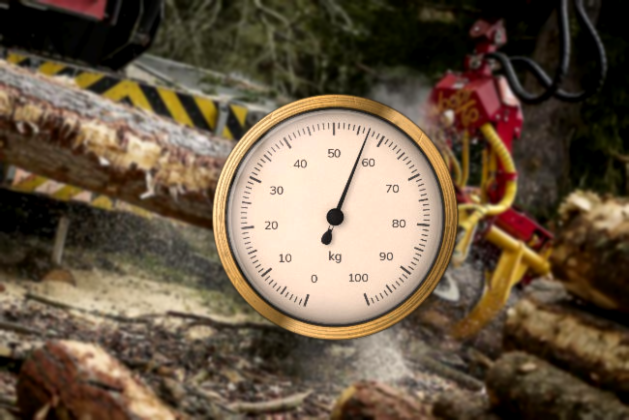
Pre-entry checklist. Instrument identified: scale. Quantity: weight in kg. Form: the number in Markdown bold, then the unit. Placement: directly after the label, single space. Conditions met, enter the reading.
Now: **57** kg
